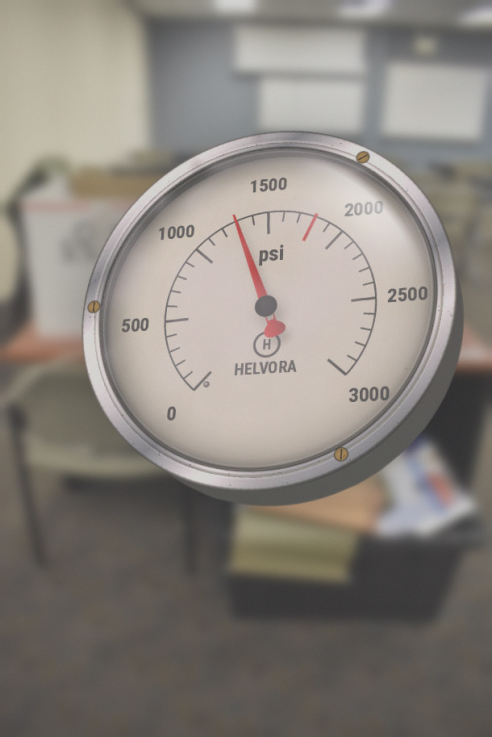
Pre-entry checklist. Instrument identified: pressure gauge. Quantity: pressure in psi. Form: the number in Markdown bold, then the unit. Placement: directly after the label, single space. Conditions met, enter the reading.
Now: **1300** psi
